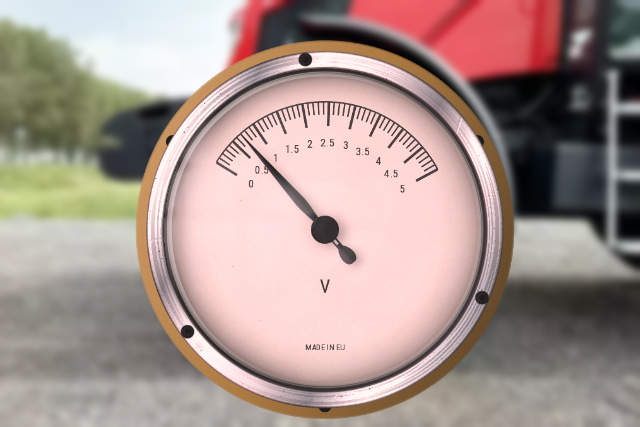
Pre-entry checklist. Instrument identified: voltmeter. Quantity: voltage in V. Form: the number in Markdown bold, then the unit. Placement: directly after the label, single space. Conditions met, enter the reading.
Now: **0.7** V
